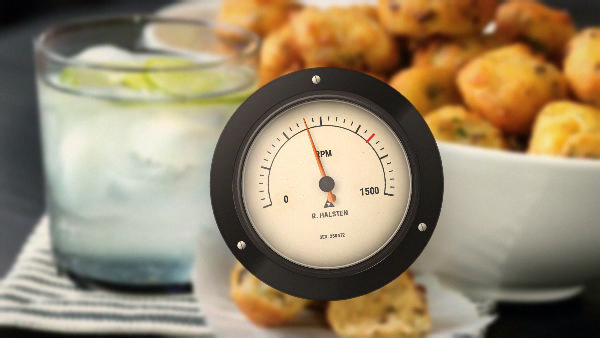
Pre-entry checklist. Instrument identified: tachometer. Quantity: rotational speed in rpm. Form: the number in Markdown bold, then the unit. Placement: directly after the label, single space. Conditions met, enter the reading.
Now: **650** rpm
